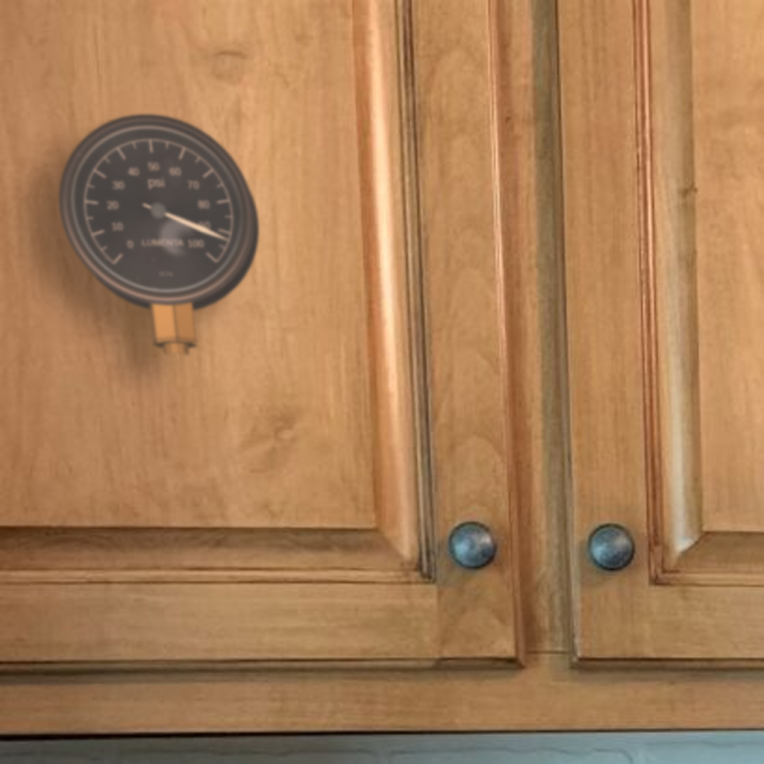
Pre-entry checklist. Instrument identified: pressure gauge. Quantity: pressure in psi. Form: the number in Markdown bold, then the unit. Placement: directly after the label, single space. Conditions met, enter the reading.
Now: **92.5** psi
